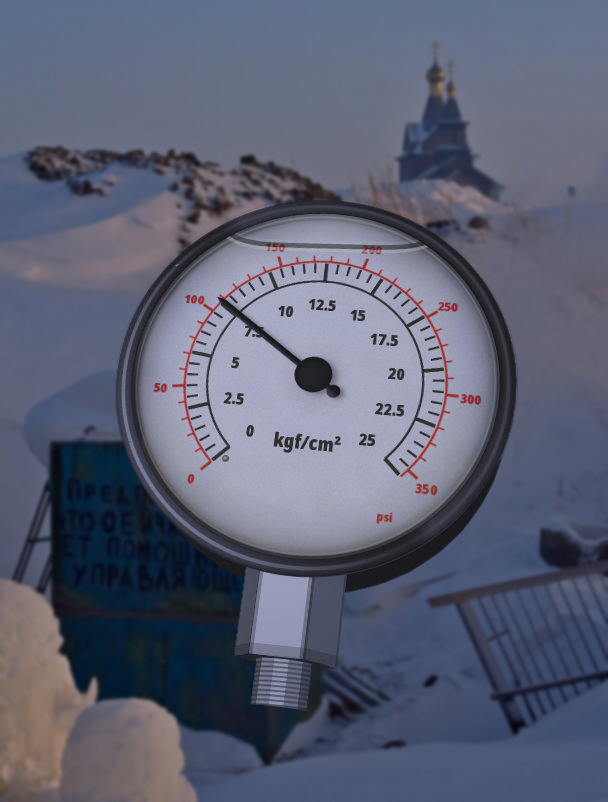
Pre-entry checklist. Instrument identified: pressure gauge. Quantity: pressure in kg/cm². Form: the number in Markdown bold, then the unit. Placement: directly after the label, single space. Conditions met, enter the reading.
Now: **7.5** kg/cm²
